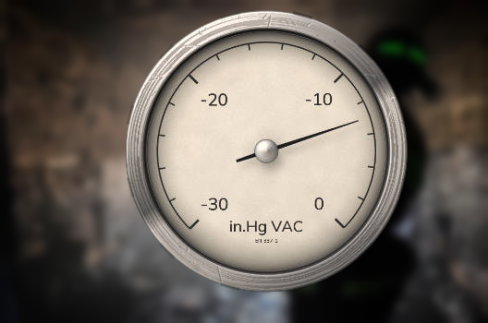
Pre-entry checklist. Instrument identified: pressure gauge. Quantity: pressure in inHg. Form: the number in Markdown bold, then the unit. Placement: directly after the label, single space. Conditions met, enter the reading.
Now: **-7** inHg
